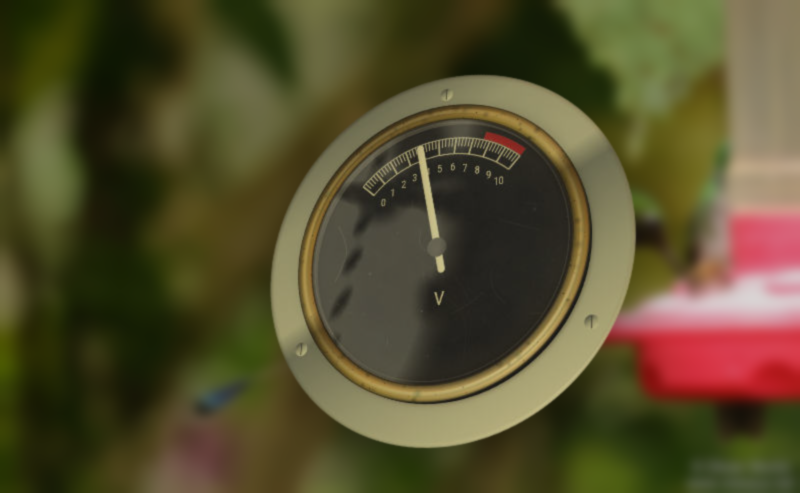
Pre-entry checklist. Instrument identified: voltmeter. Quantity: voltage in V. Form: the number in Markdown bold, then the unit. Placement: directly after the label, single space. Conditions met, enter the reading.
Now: **4** V
